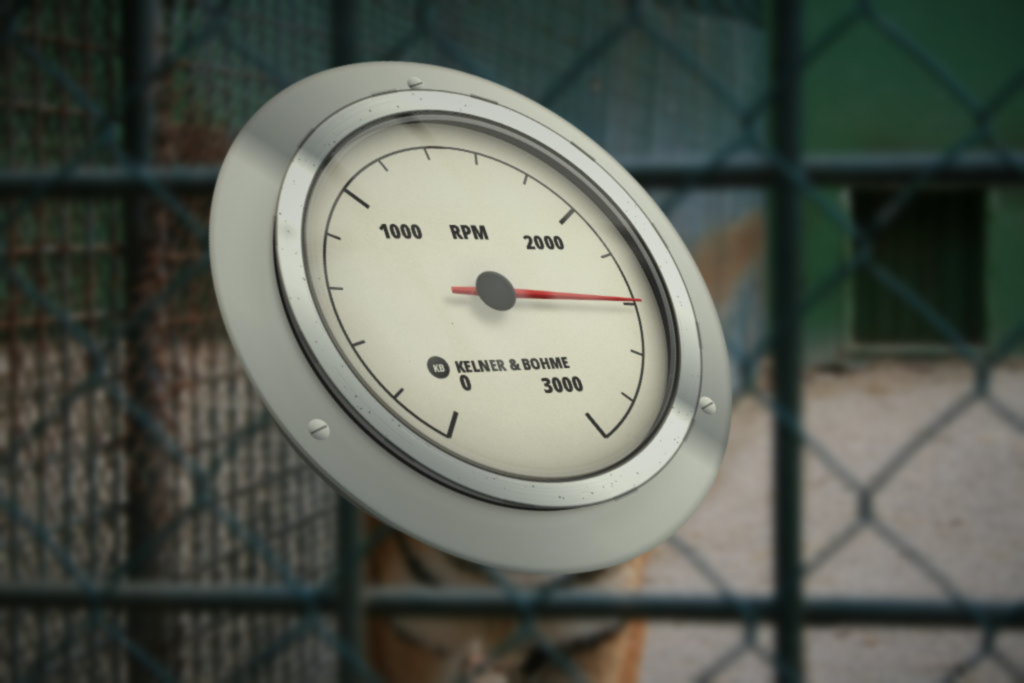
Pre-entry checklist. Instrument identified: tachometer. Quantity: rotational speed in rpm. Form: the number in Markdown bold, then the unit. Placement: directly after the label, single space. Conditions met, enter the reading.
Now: **2400** rpm
